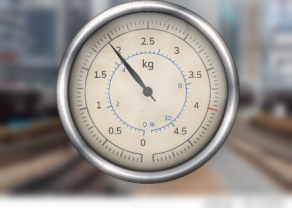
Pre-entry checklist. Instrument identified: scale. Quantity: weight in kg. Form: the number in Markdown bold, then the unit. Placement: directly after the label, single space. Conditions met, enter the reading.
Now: **1.95** kg
